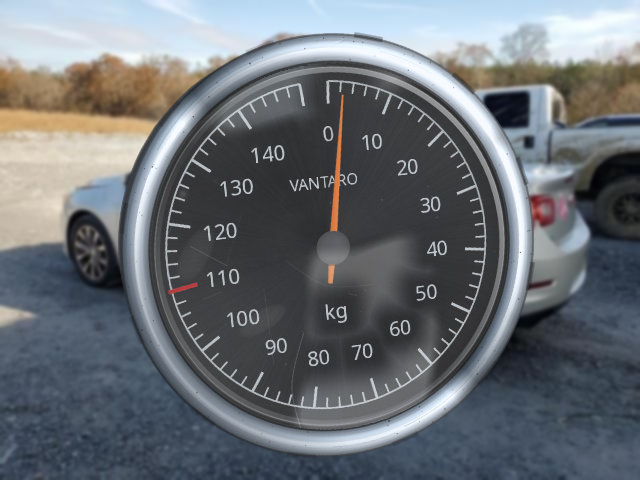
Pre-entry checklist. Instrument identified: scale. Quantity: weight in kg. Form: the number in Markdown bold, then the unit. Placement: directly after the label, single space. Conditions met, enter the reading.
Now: **2** kg
